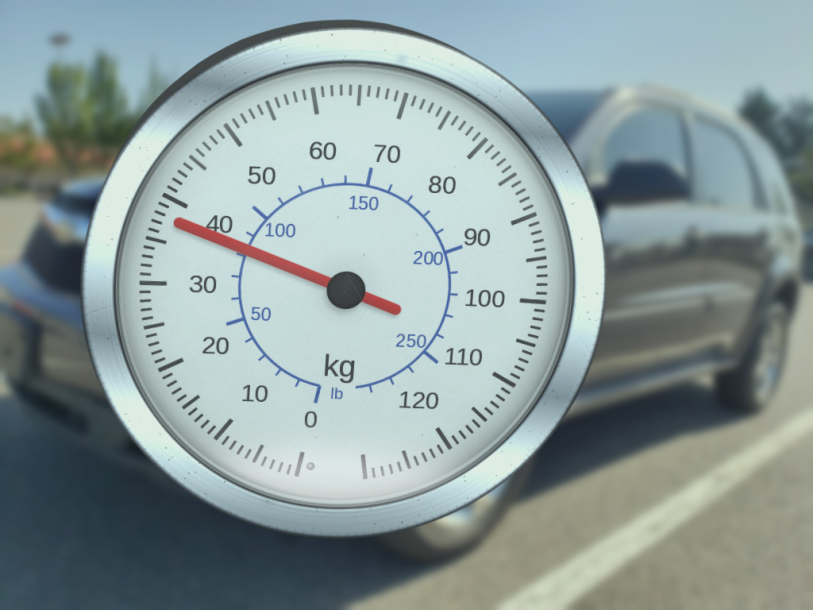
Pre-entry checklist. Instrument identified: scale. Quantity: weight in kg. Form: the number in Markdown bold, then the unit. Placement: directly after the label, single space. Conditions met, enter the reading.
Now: **38** kg
